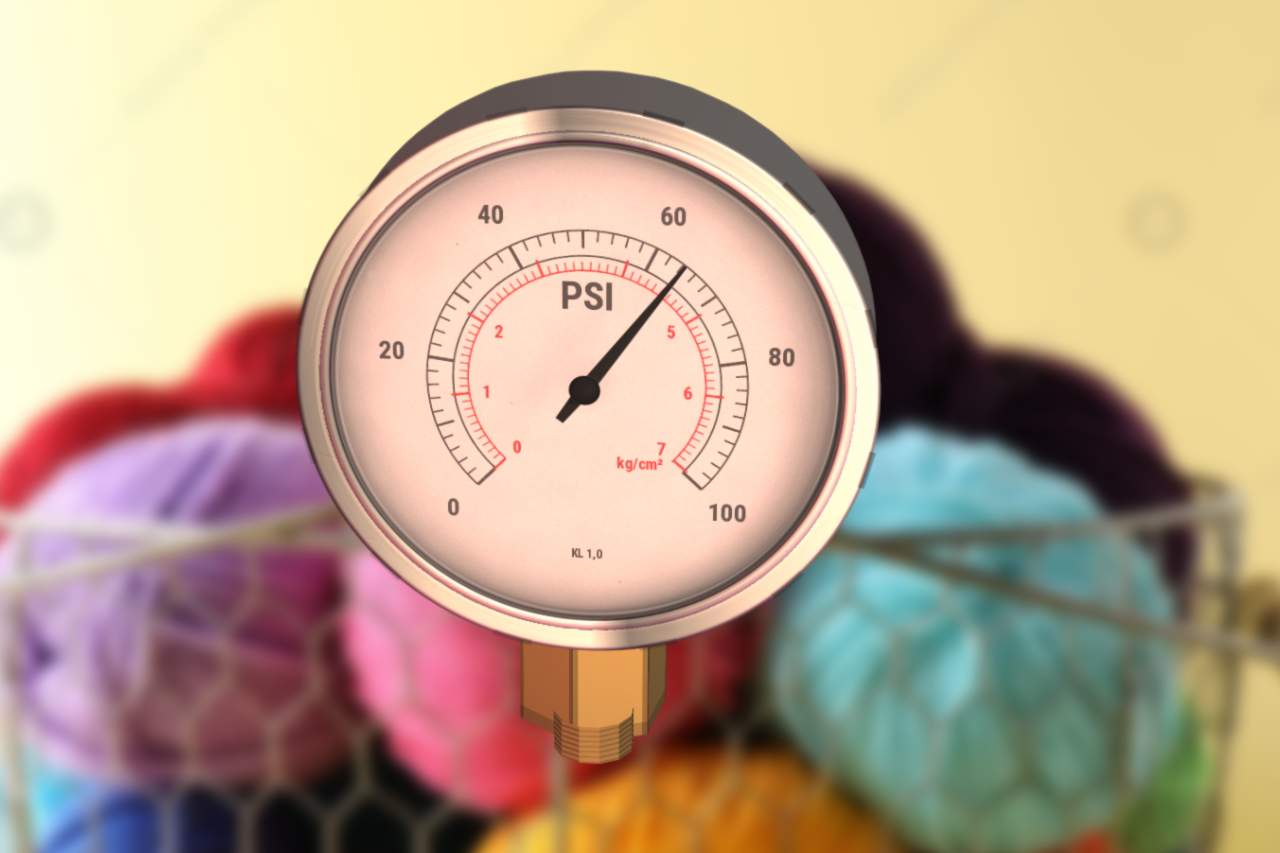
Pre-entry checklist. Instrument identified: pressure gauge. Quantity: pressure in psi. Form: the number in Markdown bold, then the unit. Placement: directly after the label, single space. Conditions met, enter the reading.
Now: **64** psi
